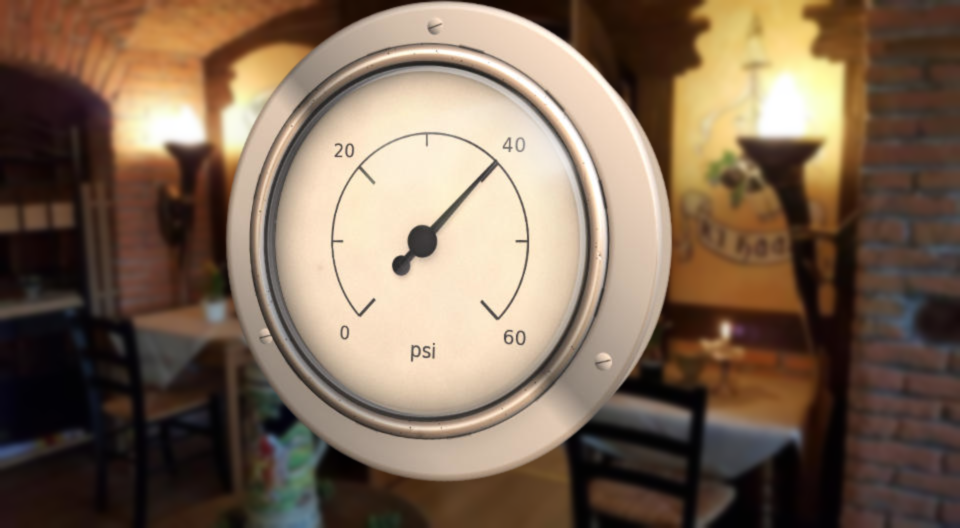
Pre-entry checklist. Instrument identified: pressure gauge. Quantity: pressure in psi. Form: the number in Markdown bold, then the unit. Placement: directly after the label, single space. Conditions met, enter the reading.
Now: **40** psi
